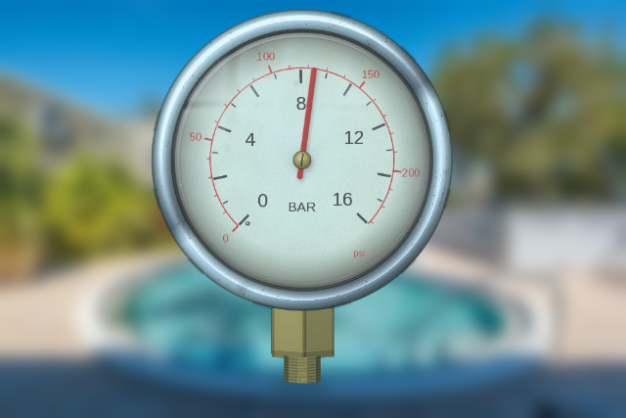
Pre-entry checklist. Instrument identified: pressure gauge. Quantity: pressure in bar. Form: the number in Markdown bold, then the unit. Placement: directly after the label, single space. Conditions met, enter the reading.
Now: **8.5** bar
